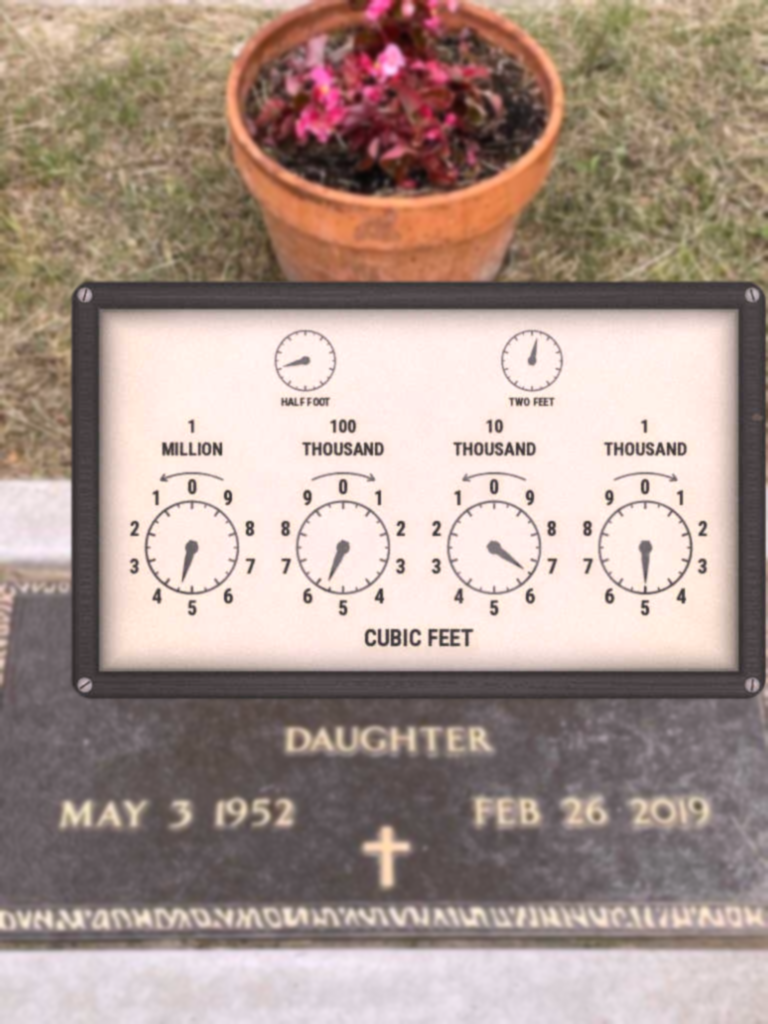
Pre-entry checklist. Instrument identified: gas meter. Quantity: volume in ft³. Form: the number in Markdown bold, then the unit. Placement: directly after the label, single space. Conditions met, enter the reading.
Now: **456500** ft³
